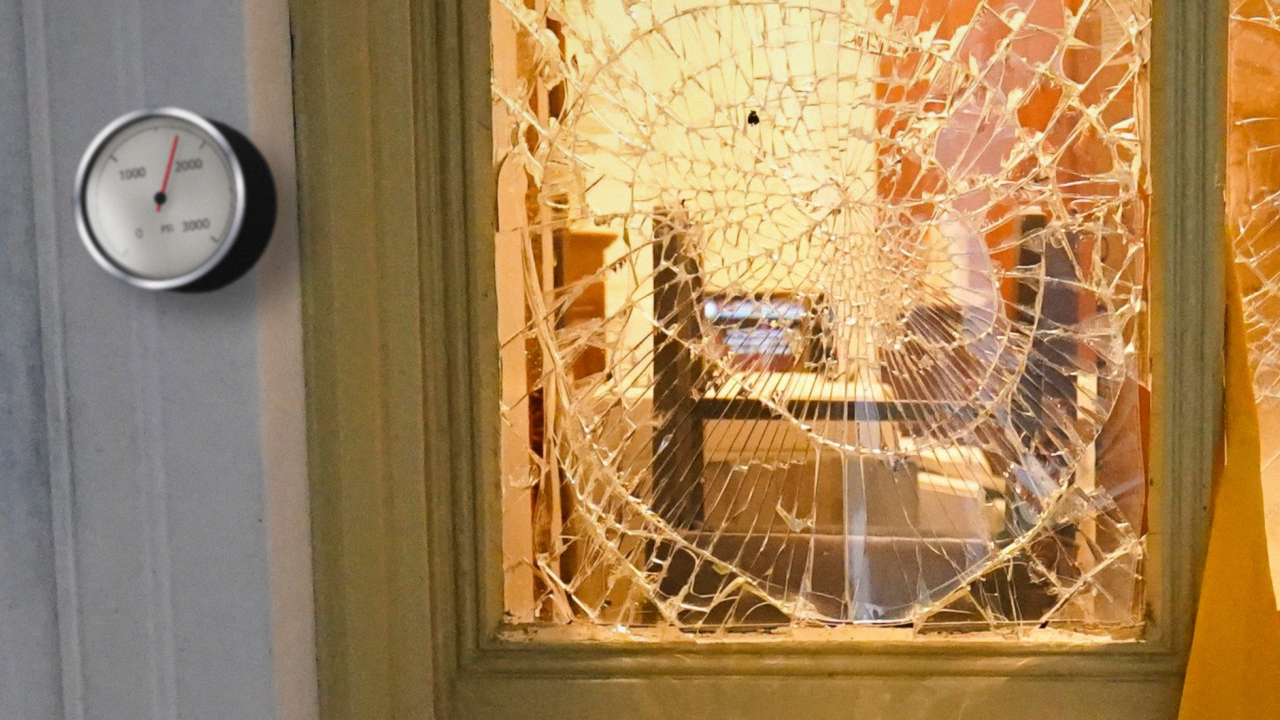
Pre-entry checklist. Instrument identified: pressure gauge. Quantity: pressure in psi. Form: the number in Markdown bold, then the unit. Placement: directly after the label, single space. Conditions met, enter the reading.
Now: **1750** psi
